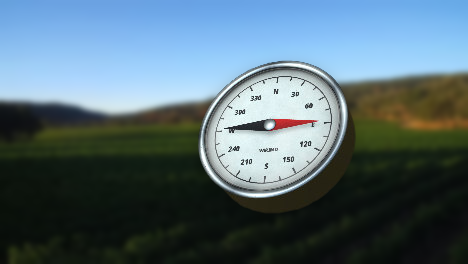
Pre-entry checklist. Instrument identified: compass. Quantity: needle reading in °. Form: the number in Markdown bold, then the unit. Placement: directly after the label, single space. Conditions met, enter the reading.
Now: **90** °
